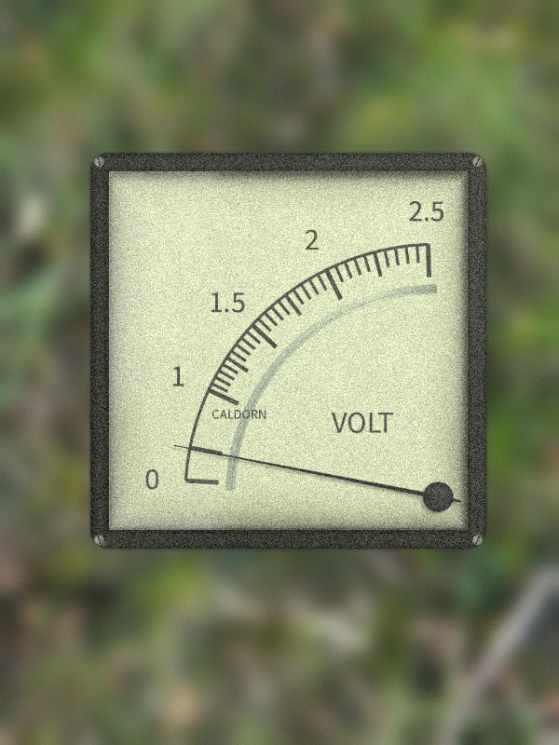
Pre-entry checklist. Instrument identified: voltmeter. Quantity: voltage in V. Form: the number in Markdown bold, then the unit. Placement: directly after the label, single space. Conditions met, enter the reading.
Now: **0.5** V
